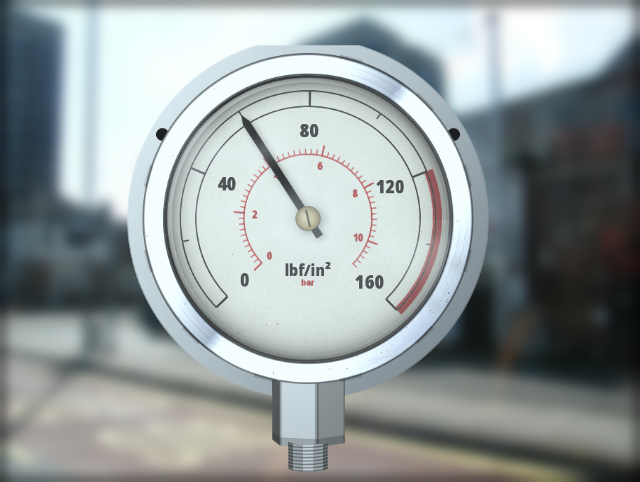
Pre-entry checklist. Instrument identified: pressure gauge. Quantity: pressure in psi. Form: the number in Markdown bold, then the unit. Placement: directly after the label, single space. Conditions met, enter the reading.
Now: **60** psi
